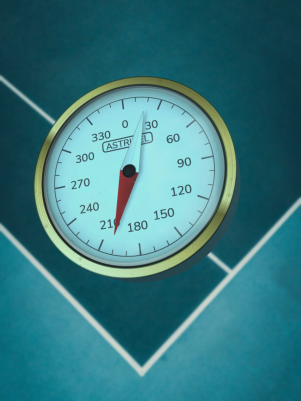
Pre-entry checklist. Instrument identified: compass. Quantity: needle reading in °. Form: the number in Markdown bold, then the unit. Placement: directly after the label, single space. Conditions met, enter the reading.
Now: **200** °
